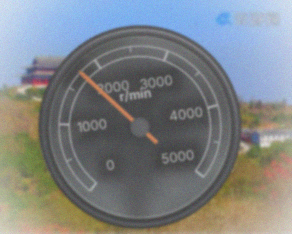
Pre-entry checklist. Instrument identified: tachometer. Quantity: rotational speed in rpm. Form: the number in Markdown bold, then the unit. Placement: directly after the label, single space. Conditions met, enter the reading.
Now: **1750** rpm
